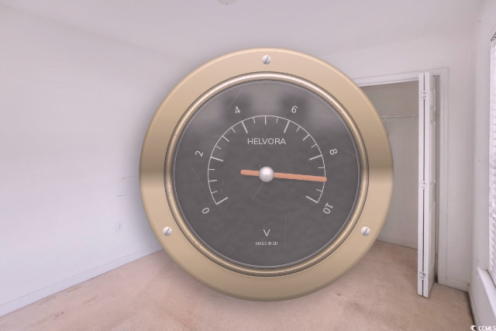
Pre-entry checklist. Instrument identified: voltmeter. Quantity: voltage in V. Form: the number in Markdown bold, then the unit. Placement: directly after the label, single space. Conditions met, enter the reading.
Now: **9** V
